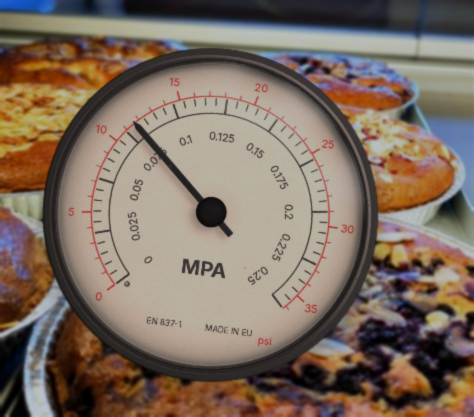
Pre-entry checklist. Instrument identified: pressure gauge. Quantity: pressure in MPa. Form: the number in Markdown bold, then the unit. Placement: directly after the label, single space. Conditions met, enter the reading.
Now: **0.08** MPa
